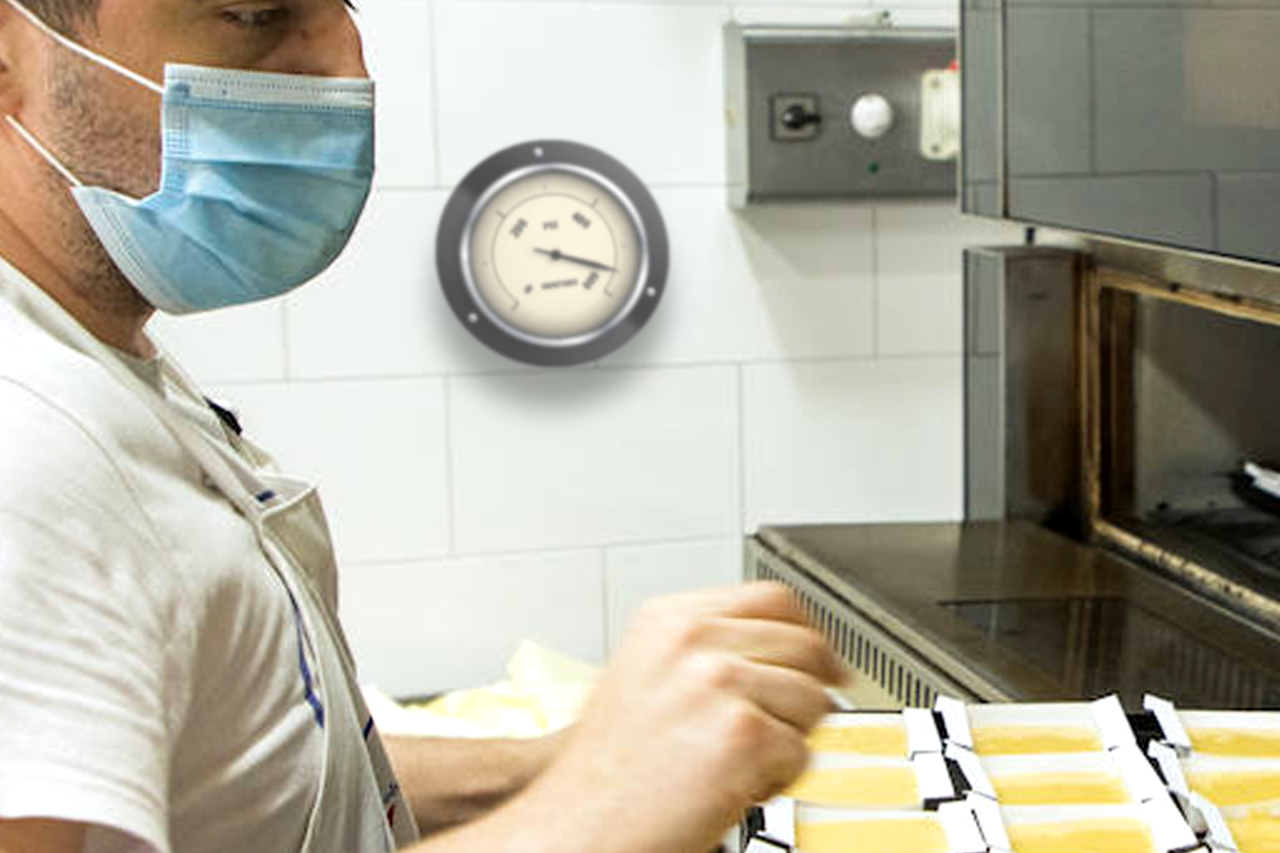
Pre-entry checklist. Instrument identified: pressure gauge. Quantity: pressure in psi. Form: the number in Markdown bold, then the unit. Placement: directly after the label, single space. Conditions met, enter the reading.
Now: **550** psi
